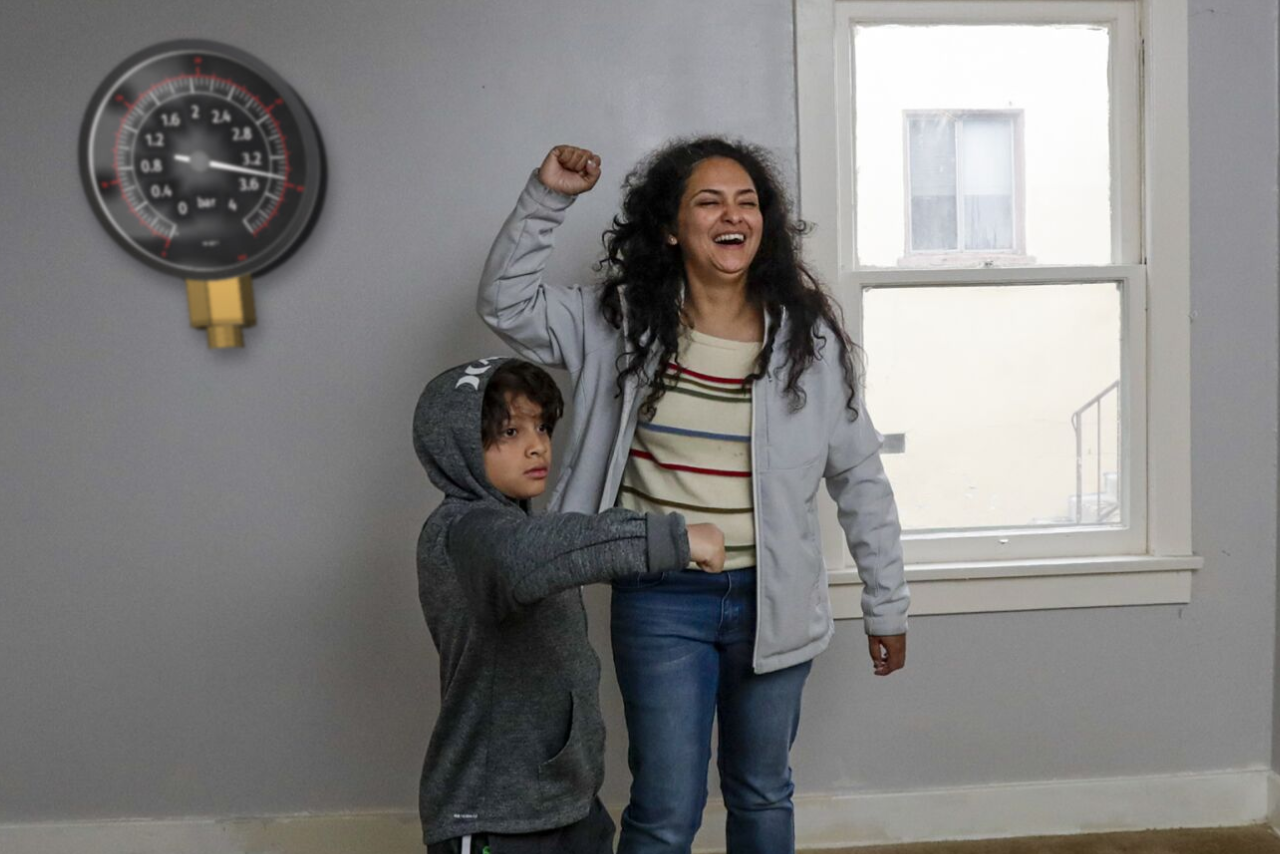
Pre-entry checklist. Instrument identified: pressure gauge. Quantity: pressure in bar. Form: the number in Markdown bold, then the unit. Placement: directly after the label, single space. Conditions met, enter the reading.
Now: **3.4** bar
